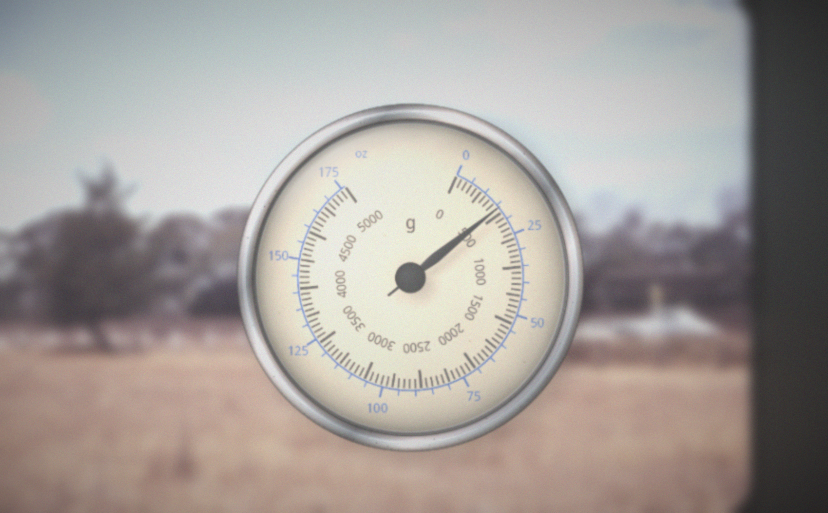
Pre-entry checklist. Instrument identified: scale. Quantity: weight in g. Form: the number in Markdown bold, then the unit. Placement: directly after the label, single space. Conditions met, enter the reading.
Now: **450** g
